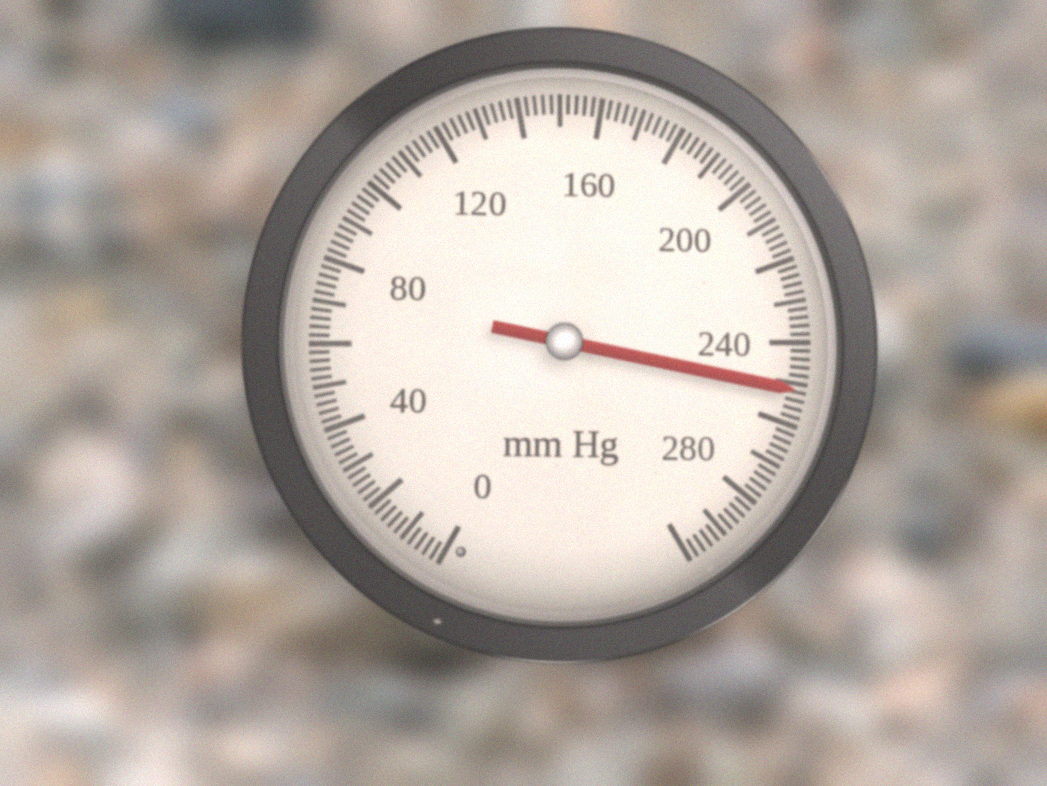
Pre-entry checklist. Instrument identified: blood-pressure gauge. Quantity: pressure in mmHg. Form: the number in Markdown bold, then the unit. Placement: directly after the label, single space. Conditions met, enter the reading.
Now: **252** mmHg
